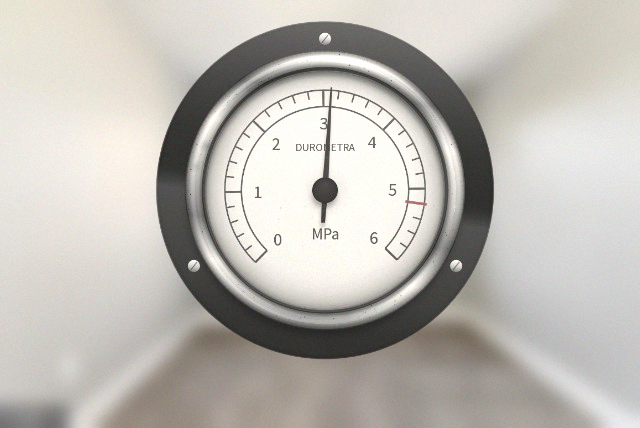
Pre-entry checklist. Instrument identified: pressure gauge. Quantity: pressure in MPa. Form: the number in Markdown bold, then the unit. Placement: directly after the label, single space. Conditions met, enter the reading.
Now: **3.1** MPa
